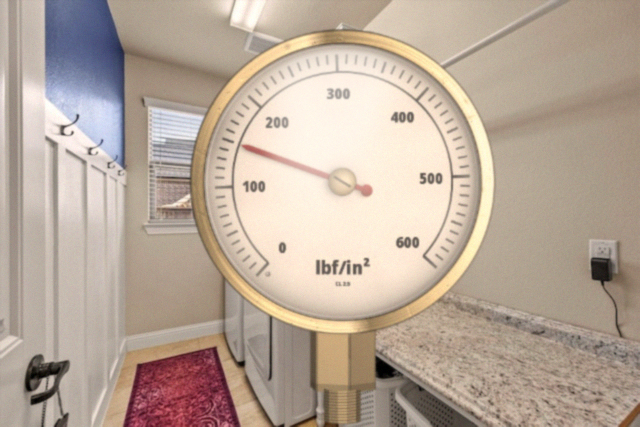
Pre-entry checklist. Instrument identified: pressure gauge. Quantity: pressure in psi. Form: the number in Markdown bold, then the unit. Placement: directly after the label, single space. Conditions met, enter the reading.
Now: **150** psi
